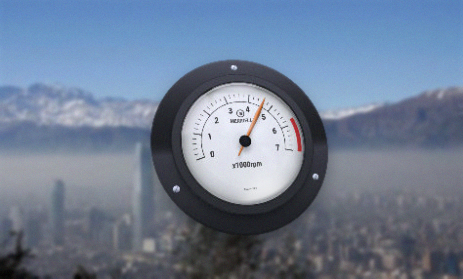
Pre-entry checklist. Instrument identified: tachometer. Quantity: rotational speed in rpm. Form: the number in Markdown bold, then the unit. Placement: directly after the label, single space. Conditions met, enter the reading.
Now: **4600** rpm
